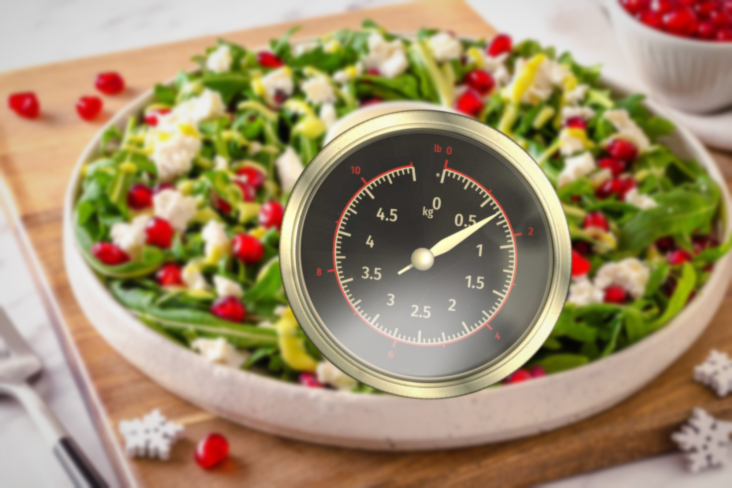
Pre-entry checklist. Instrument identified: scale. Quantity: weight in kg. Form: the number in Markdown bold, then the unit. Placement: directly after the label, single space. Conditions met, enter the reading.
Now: **0.65** kg
